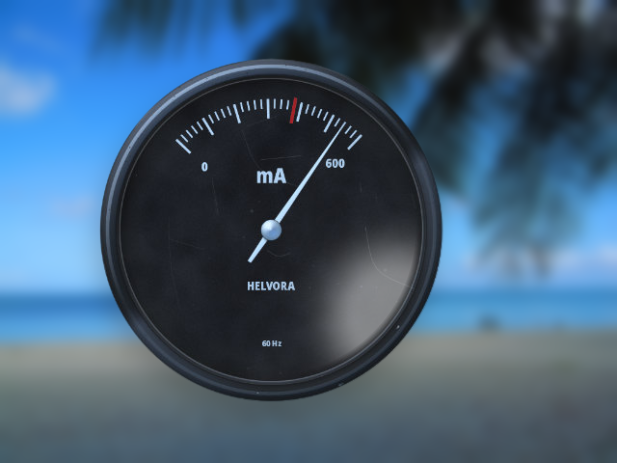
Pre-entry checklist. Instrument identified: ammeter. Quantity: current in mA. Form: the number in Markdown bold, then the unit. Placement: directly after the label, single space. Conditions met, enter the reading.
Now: **540** mA
